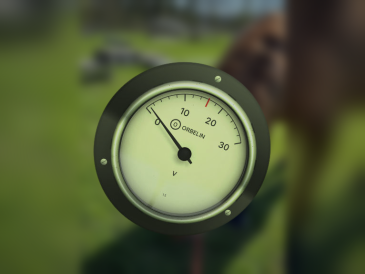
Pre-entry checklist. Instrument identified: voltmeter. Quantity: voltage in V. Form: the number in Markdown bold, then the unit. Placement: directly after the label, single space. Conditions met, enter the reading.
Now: **1** V
